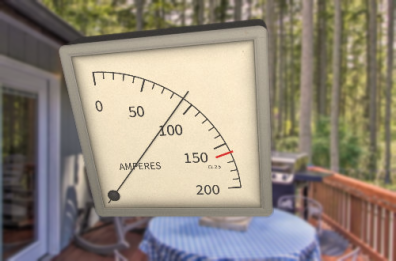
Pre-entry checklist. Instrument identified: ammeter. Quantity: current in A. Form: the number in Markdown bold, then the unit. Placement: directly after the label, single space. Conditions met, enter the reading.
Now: **90** A
